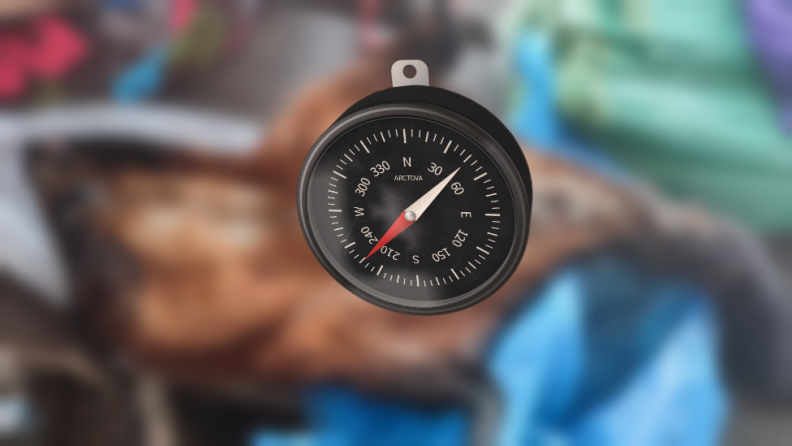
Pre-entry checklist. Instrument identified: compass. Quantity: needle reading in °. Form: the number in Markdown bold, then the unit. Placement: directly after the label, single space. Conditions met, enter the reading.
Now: **225** °
